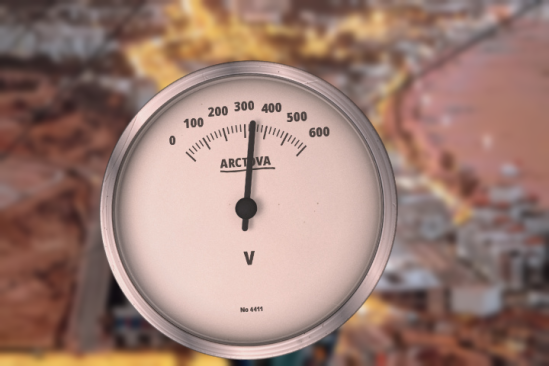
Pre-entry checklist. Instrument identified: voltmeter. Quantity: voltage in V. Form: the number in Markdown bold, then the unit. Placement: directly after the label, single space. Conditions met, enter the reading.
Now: **340** V
